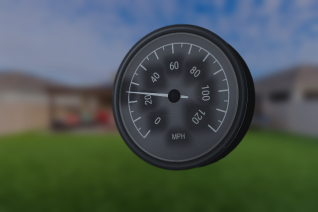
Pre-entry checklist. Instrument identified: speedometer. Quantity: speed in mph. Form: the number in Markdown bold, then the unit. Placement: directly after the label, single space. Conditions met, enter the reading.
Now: **25** mph
